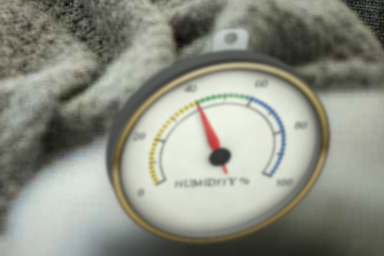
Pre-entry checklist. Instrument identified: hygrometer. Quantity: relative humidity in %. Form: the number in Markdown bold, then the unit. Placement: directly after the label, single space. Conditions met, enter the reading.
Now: **40** %
